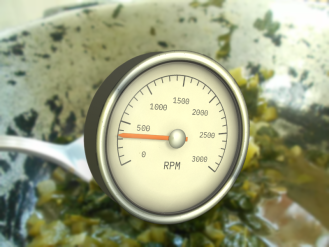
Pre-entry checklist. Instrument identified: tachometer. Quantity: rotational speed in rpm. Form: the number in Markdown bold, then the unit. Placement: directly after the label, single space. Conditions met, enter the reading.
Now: **350** rpm
